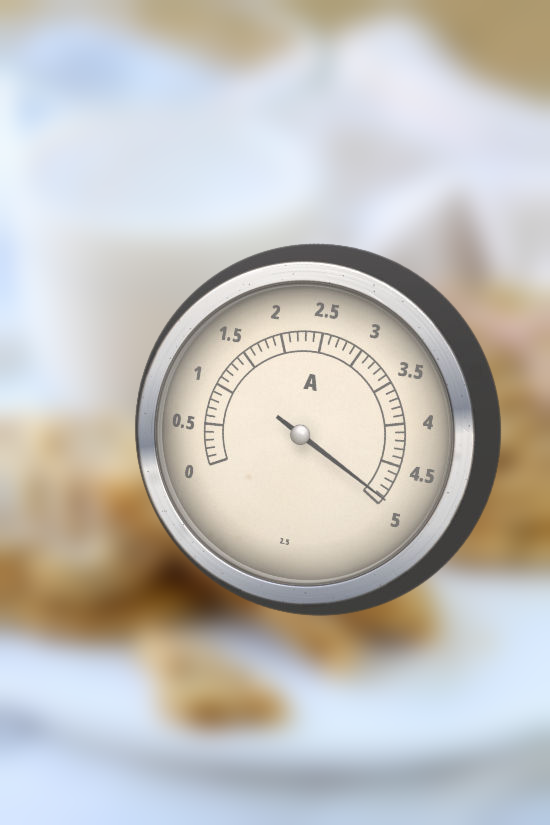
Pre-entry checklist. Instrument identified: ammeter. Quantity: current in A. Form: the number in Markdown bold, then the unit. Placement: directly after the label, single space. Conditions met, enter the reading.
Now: **4.9** A
